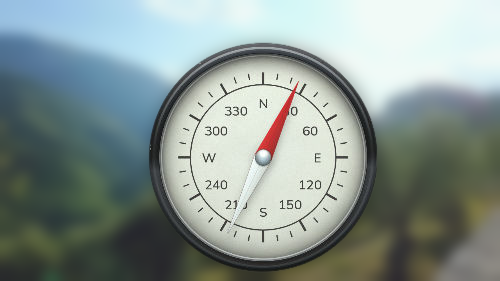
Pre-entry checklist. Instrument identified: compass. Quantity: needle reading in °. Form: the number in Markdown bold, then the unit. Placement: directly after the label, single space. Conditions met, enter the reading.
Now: **25** °
